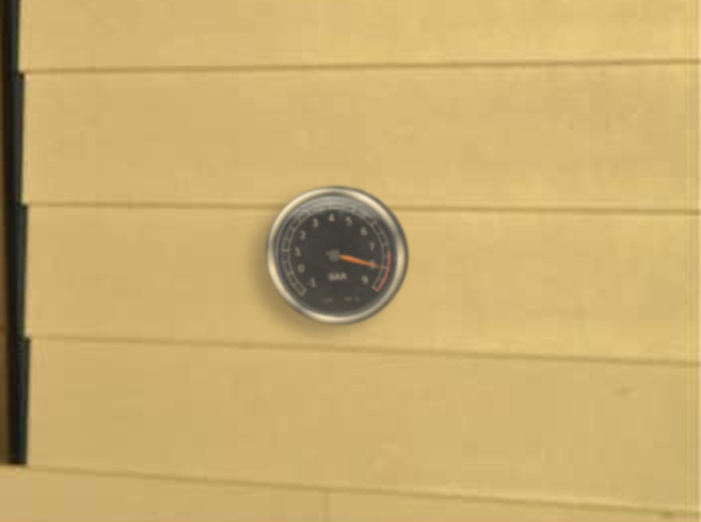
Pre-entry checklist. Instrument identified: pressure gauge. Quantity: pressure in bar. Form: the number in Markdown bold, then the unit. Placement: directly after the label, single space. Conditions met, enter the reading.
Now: **8** bar
